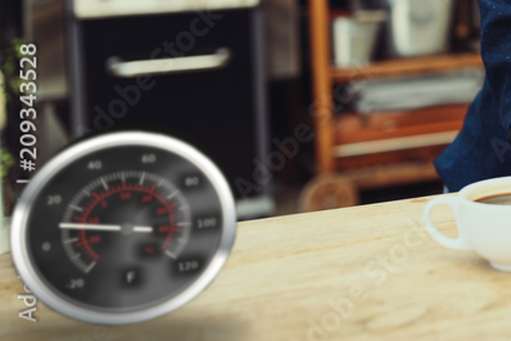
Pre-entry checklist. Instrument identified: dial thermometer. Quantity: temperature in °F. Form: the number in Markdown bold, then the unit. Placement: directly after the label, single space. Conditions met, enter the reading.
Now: **10** °F
